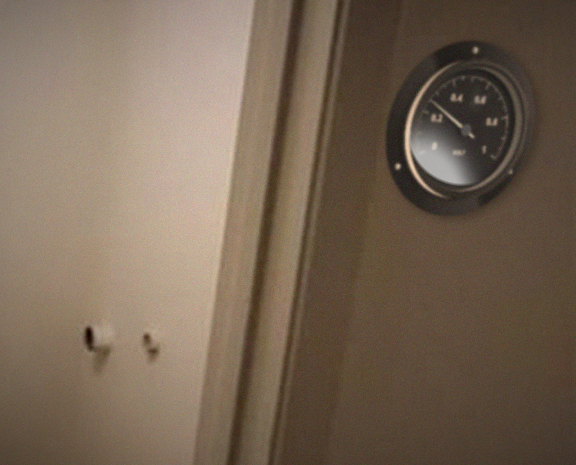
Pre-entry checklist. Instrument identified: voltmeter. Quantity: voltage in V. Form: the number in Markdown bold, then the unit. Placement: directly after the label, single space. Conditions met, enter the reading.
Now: **0.25** V
